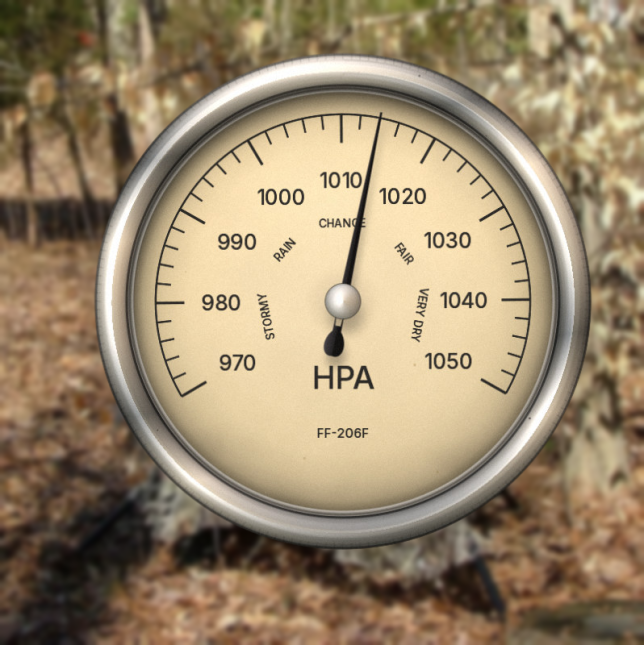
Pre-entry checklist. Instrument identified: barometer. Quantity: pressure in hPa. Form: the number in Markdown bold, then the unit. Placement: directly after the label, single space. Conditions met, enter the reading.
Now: **1014** hPa
